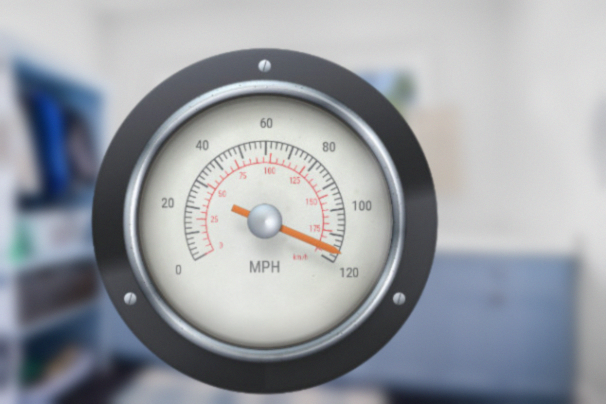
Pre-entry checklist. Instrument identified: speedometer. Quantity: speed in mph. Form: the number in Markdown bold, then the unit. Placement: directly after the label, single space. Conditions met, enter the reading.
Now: **116** mph
